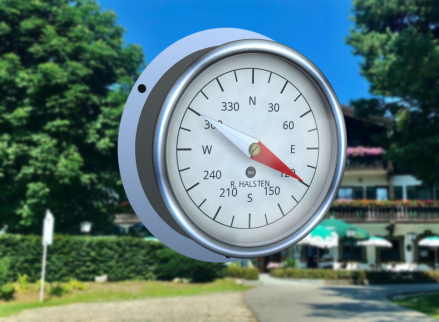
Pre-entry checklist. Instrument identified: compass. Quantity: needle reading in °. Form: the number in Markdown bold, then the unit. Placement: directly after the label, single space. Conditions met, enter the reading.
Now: **120** °
